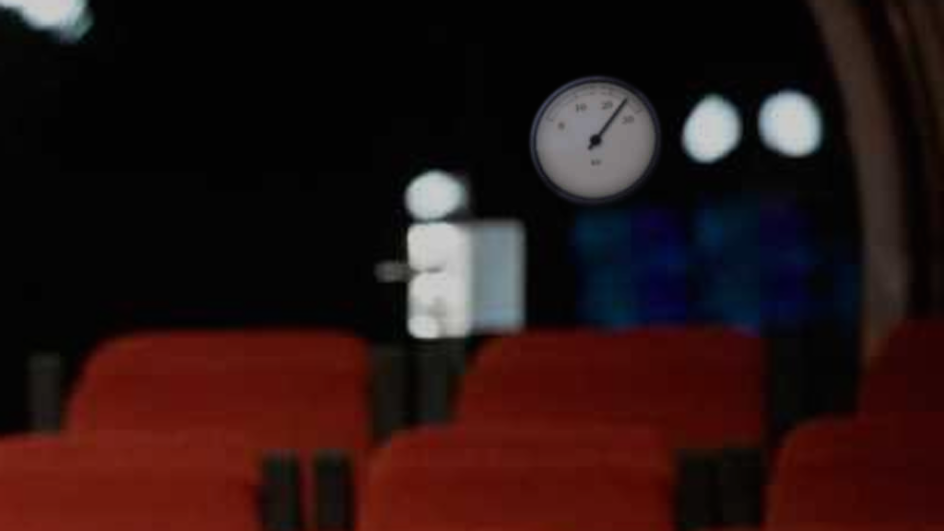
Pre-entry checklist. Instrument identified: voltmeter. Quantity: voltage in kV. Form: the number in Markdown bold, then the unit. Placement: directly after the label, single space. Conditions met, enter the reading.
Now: **25** kV
